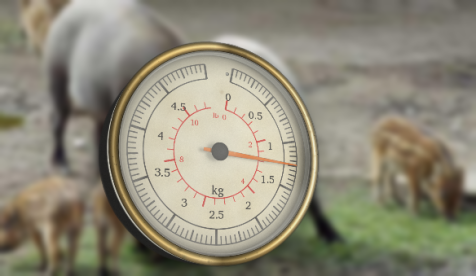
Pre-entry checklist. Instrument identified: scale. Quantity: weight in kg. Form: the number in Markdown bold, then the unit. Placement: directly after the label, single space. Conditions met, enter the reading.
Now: **1.25** kg
